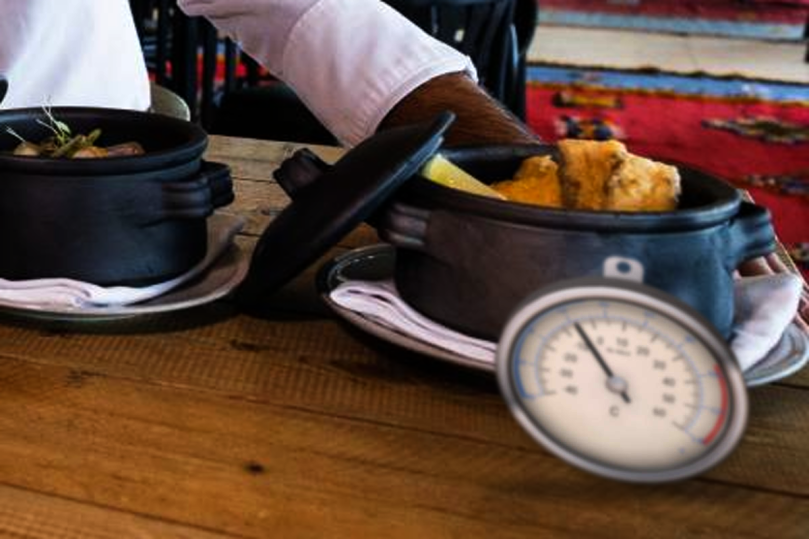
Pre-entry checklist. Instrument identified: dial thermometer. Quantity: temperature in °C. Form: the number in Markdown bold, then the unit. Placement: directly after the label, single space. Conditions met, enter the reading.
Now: **-5** °C
